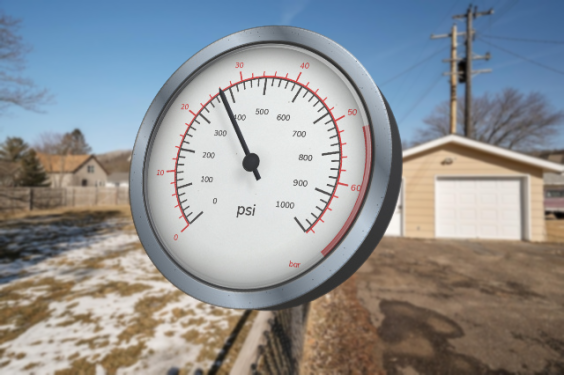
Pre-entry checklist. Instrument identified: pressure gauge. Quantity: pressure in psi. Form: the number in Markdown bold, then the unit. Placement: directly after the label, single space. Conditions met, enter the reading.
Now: **380** psi
